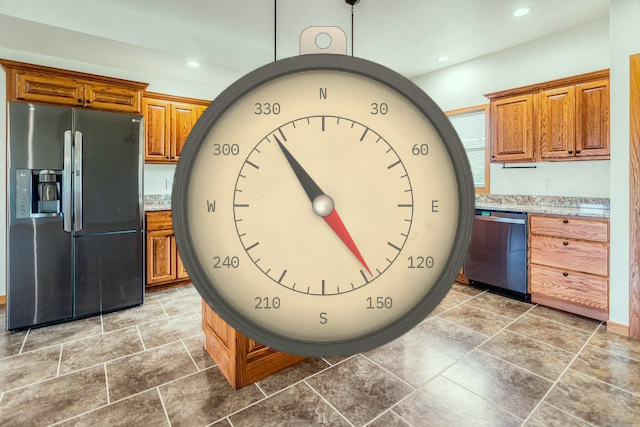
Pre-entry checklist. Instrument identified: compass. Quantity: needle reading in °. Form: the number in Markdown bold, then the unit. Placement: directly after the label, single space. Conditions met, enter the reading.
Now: **145** °
